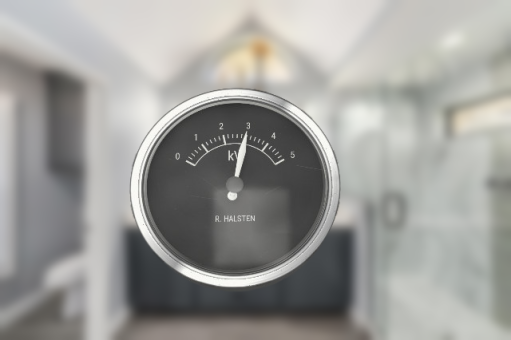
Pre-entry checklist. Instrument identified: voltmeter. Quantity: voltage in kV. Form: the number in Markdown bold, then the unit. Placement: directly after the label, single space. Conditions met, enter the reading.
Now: **3** kV
